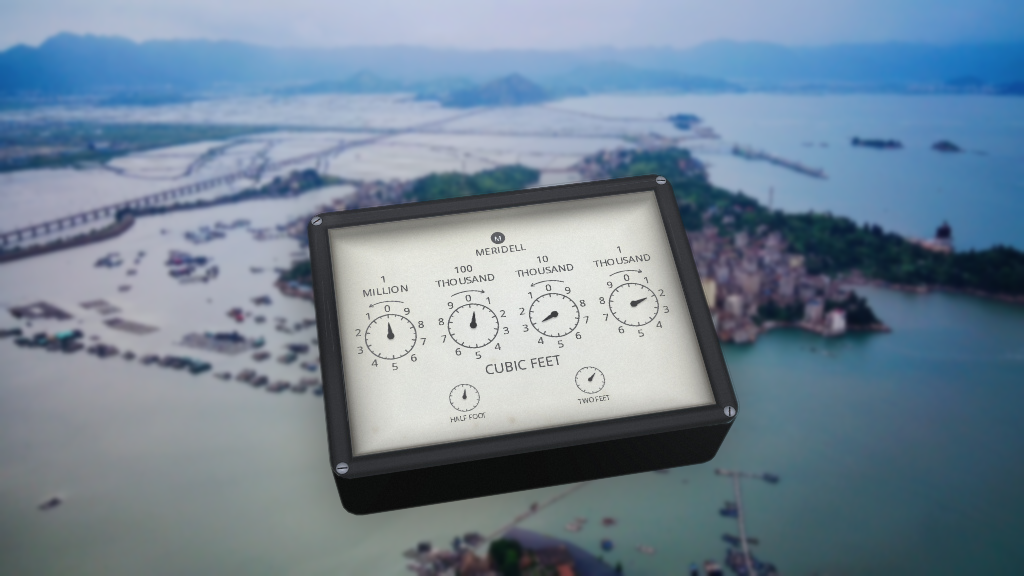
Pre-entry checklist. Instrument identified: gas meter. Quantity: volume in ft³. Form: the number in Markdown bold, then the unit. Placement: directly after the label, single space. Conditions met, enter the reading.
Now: **3200** ft³
